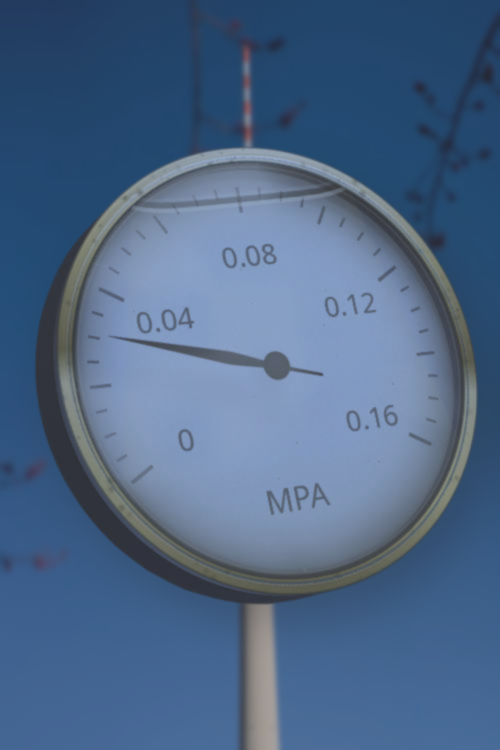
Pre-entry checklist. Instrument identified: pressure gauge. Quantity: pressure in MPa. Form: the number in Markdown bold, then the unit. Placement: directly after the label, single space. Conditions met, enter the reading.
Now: **0.03** MPa
